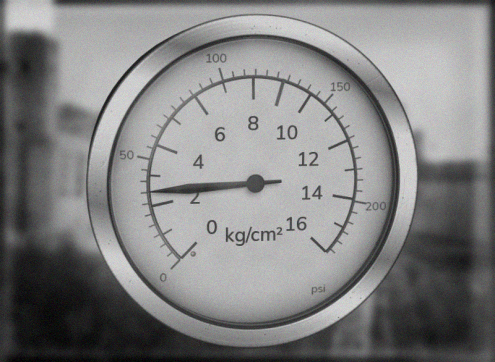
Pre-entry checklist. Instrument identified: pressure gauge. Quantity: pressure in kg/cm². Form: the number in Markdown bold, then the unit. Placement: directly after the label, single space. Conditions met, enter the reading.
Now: **2.5** kg/cm²
